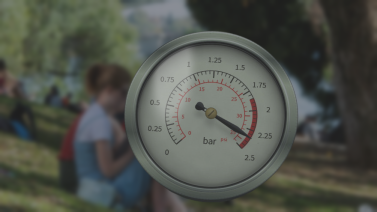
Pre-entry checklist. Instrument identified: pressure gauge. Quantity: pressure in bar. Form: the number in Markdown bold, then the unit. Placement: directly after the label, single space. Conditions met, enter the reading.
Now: **2.35** bar
